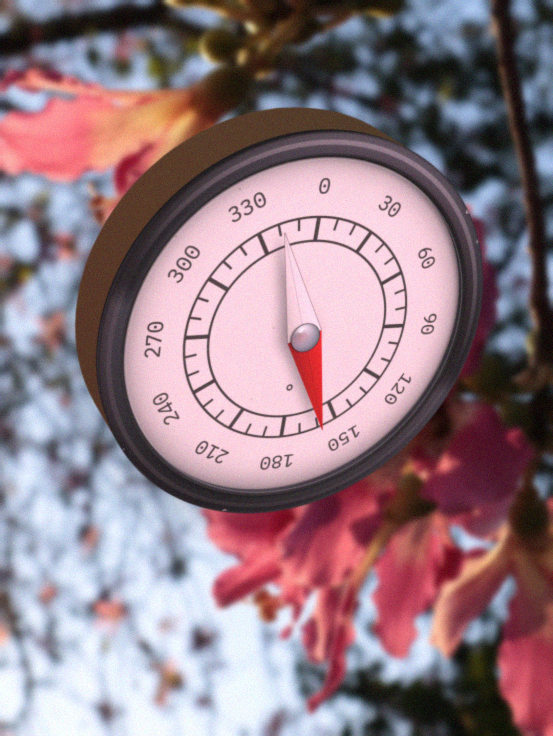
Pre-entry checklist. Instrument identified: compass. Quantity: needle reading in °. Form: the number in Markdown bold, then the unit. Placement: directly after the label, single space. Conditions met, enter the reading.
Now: **160** °
